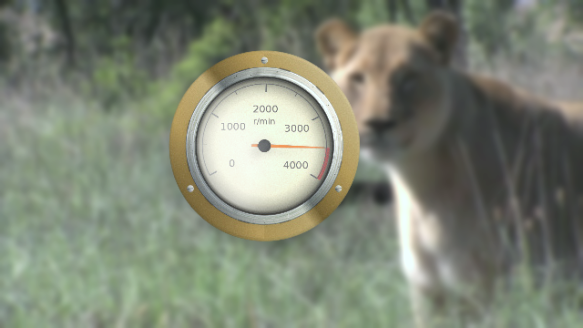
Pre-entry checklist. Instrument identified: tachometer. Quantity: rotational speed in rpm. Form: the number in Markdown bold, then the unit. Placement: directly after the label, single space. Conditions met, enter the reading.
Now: **3500** rpm
